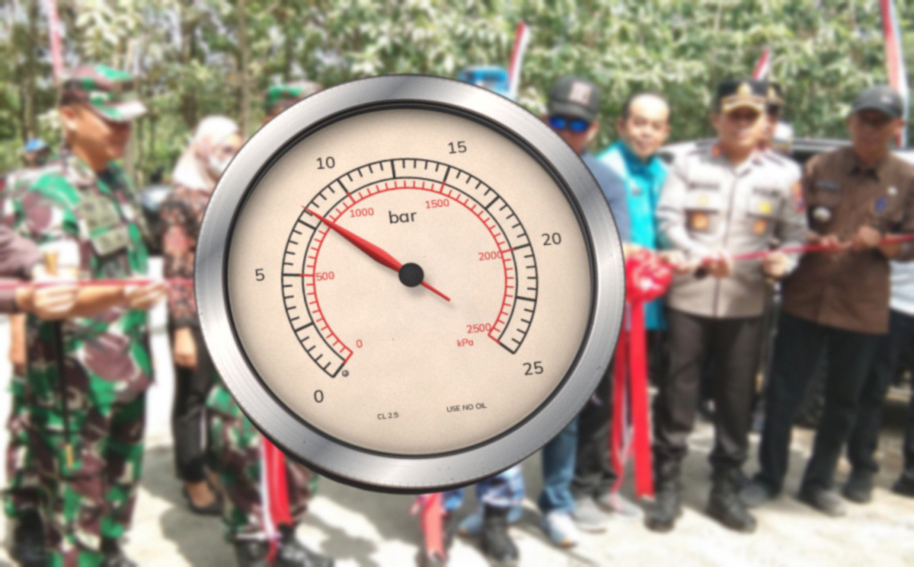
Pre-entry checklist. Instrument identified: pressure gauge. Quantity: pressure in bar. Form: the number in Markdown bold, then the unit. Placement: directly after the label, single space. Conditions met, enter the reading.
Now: **8** bar
